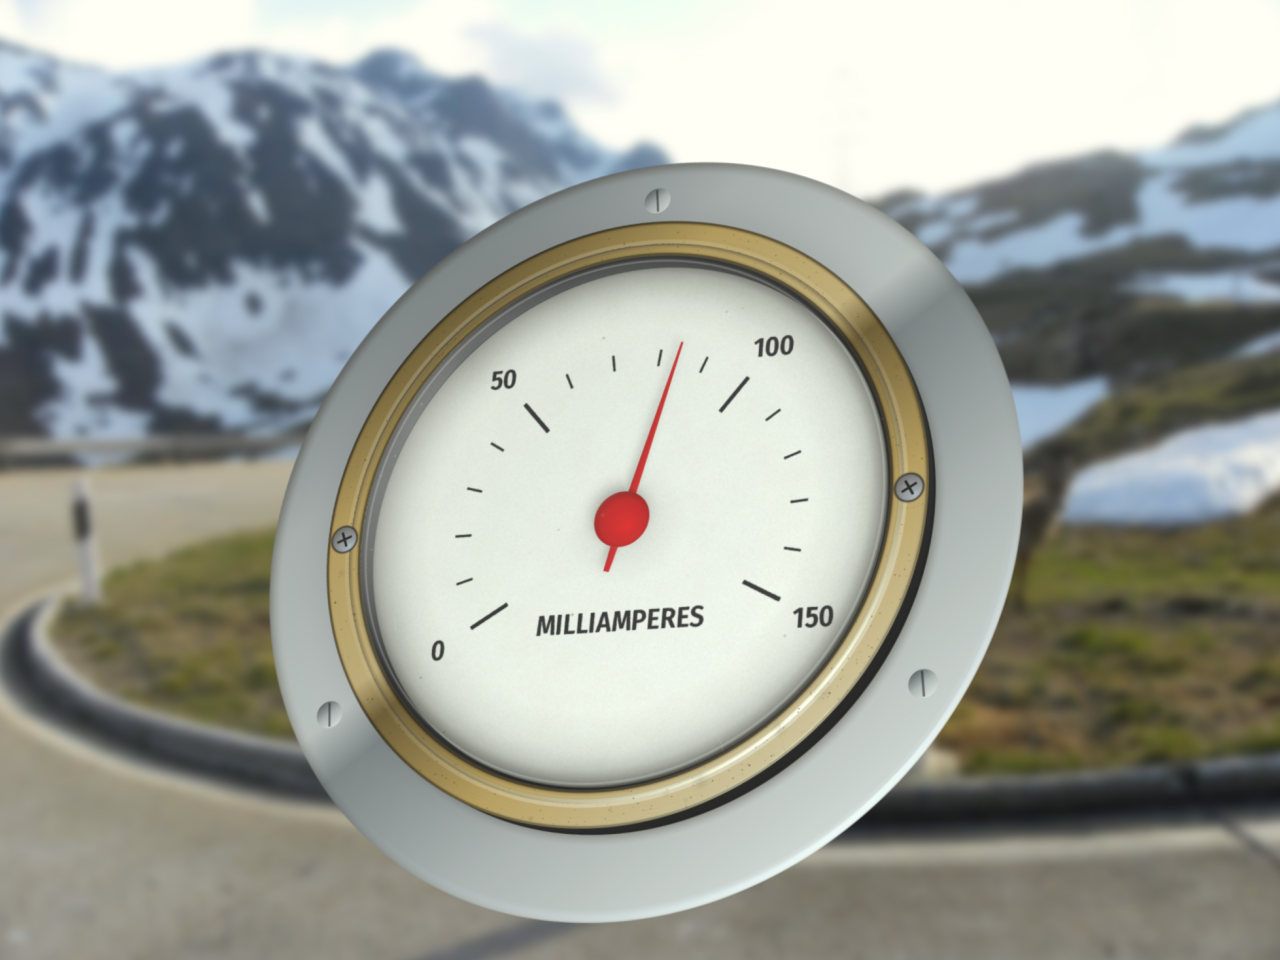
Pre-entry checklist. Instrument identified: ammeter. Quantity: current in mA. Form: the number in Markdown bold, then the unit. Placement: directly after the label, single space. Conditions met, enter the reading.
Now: **85** mA
